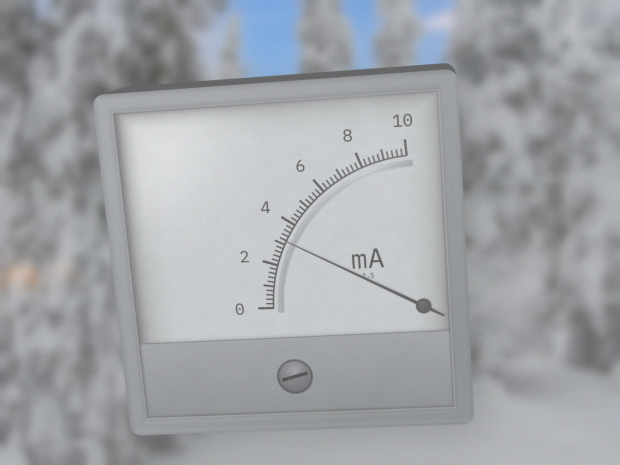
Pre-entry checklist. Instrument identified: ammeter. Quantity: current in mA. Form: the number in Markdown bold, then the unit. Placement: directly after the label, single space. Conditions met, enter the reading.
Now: **3.2** mA
